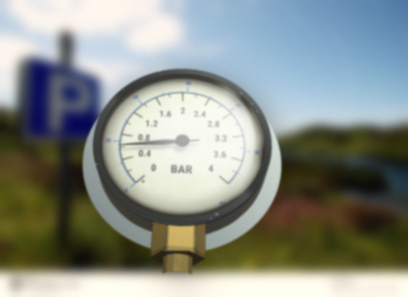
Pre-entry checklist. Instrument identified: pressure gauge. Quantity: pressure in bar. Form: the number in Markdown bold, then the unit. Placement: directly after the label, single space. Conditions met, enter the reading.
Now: **0.6** bar
